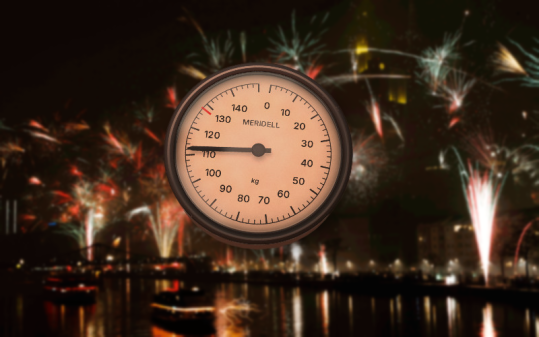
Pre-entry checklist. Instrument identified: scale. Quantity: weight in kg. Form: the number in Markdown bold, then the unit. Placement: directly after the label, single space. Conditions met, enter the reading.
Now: **112** kg
